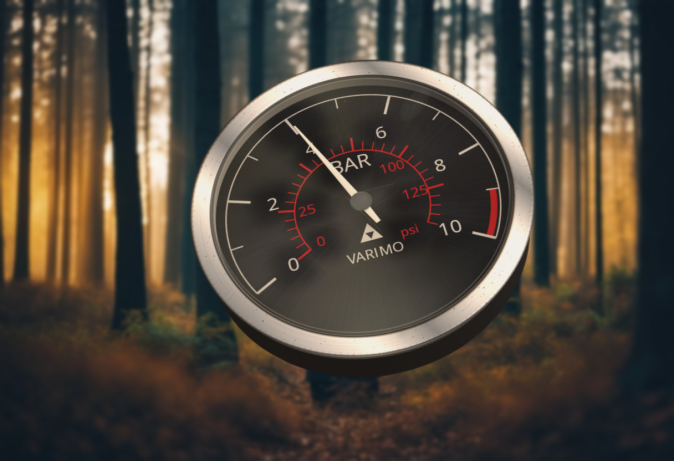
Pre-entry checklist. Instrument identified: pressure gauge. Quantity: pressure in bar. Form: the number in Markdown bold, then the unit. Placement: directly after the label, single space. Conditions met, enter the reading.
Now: **4** bar
